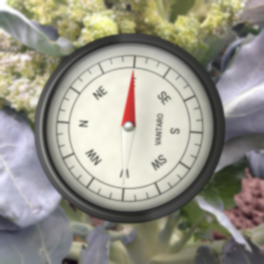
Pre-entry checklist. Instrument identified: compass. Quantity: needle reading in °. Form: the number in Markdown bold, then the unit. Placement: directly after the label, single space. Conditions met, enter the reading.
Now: **90** °
